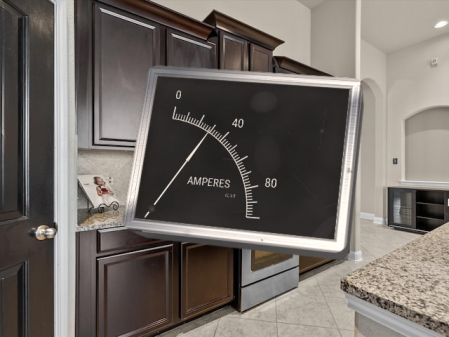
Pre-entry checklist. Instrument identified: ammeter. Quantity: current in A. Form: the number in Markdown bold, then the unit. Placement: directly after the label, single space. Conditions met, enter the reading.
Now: **30** A
